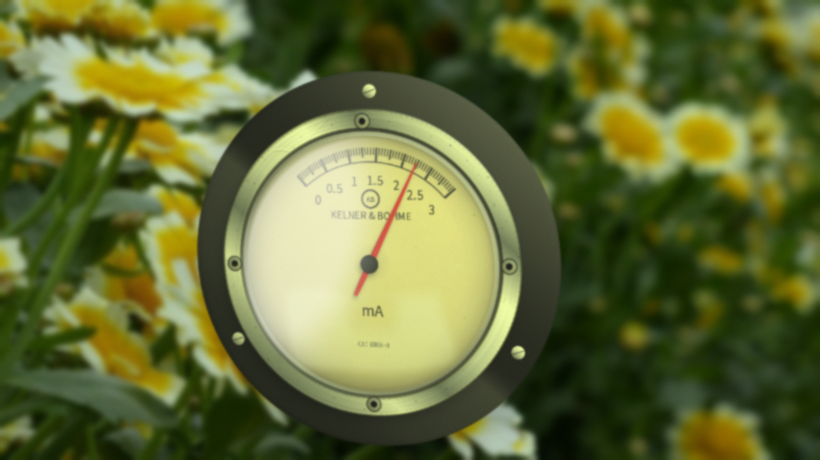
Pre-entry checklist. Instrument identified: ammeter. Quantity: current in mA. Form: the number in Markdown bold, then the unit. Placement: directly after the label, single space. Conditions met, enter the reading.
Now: **2.25** mA
